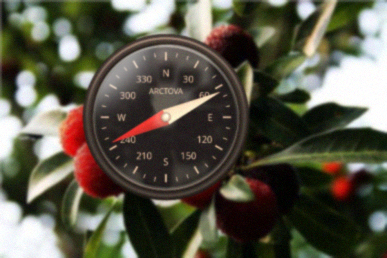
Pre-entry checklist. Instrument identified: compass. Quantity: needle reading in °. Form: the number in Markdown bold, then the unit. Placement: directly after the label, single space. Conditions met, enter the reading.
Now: **245** °
